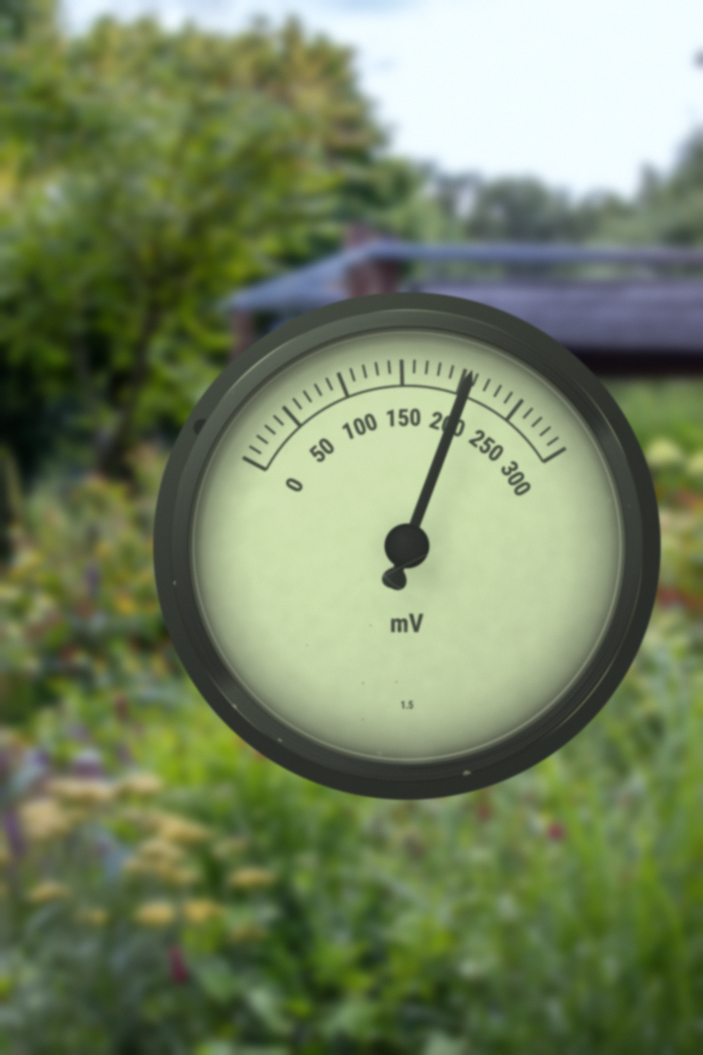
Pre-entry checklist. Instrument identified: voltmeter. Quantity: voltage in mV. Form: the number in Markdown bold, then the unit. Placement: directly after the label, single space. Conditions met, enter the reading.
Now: **205** mV
